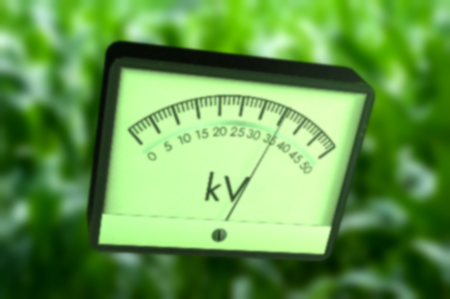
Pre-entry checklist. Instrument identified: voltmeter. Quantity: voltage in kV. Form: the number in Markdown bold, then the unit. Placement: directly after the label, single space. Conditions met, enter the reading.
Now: **35** kV
